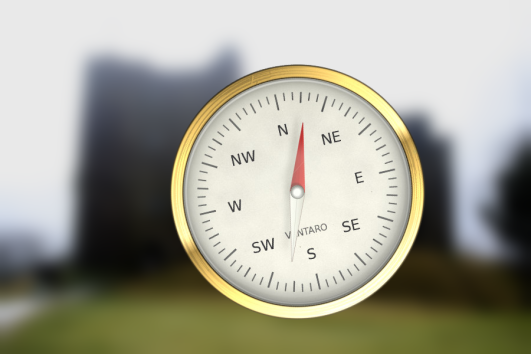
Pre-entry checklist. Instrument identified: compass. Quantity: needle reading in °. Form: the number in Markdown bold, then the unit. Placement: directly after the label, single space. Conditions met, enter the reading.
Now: **17.5** °
